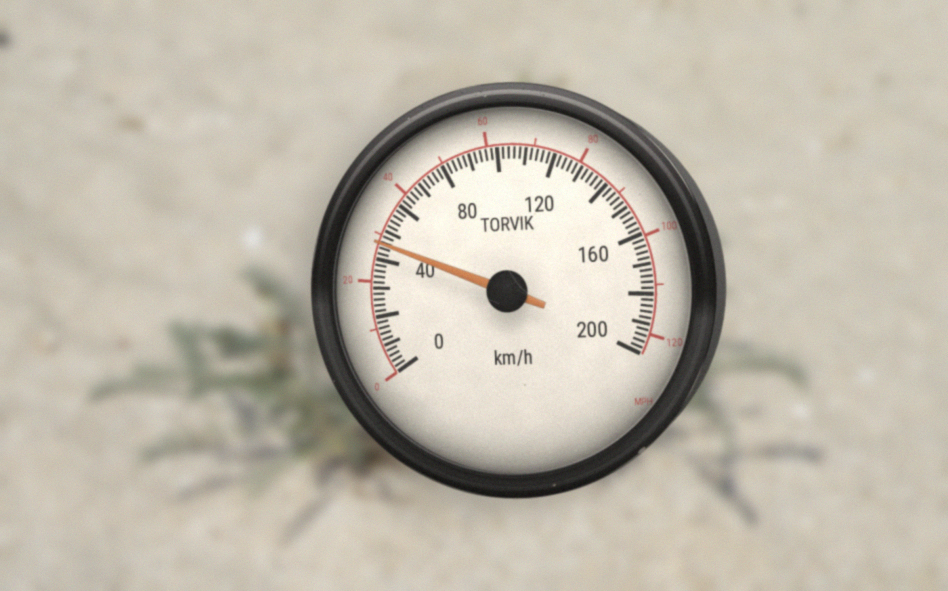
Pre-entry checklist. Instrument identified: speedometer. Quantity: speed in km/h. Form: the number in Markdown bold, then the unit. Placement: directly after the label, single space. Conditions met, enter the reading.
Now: **46** km/h
